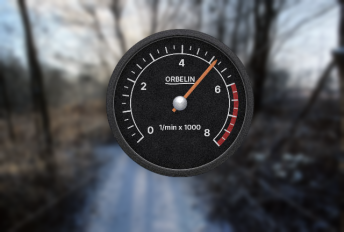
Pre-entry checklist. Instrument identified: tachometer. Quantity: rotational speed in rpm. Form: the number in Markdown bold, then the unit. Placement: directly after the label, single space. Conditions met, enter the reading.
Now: **5125** rpm
